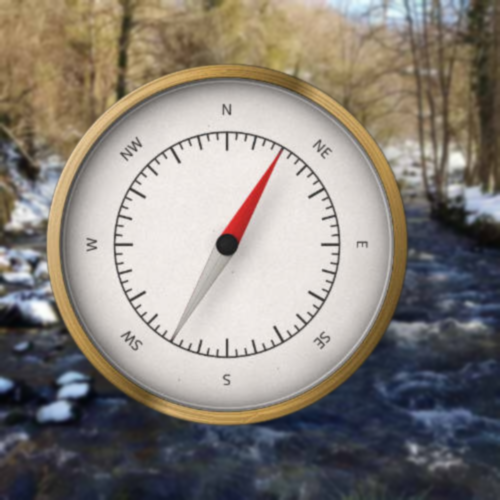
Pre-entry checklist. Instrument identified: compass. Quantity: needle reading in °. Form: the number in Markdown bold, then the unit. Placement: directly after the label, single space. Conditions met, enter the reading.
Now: **30** °
